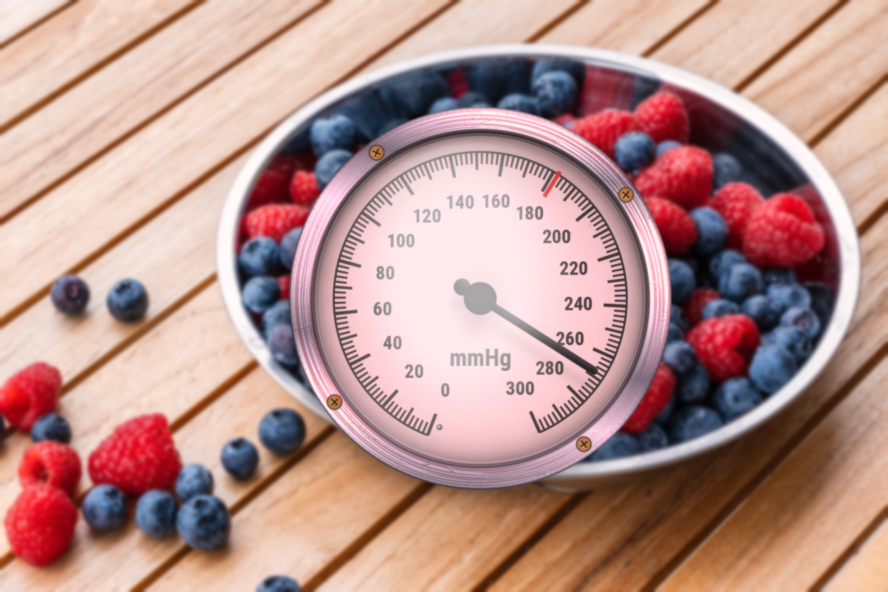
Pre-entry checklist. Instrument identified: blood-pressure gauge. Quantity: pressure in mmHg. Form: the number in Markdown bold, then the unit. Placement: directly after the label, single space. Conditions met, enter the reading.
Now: **268** mmHg
